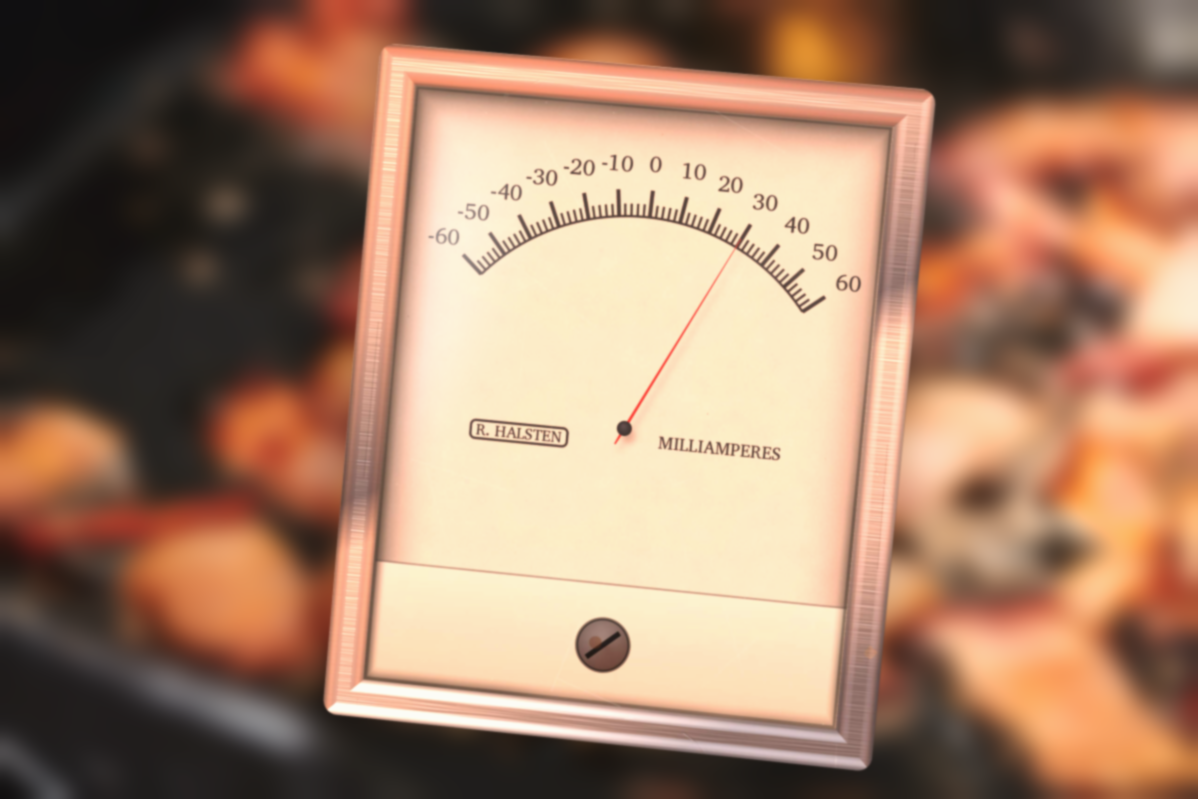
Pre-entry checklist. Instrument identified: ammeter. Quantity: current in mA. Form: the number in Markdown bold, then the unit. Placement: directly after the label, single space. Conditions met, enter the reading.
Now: **30** mA
